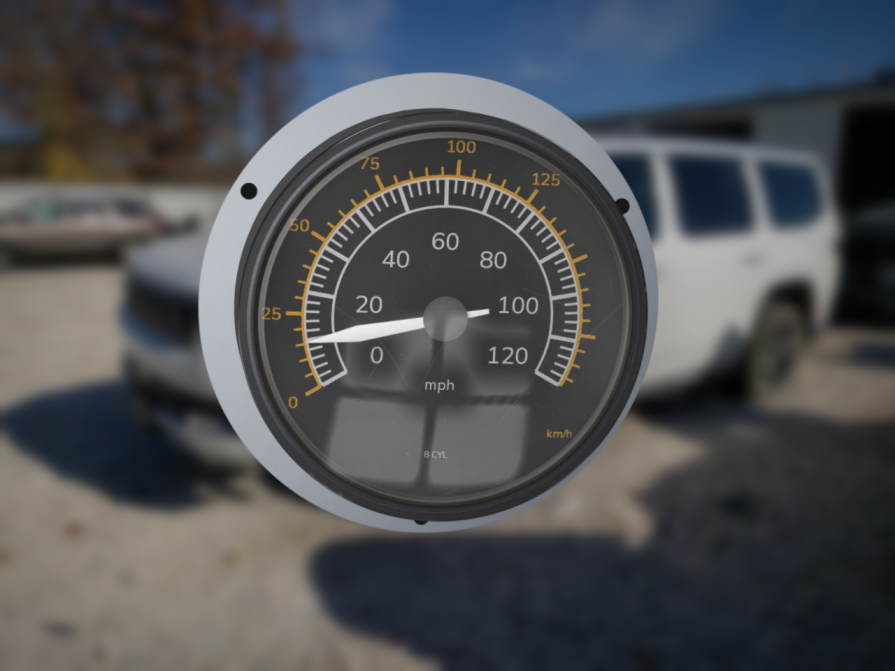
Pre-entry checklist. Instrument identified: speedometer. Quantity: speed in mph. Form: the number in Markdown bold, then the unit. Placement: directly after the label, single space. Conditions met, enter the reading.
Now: **10** mph
